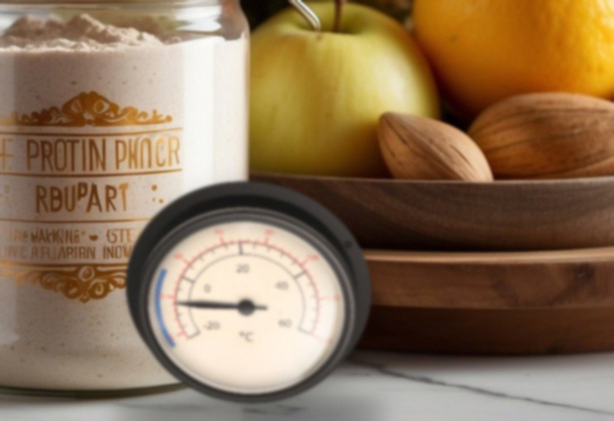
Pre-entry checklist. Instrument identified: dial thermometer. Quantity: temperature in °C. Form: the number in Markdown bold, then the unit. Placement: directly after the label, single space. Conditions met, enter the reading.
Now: **-8** °C
